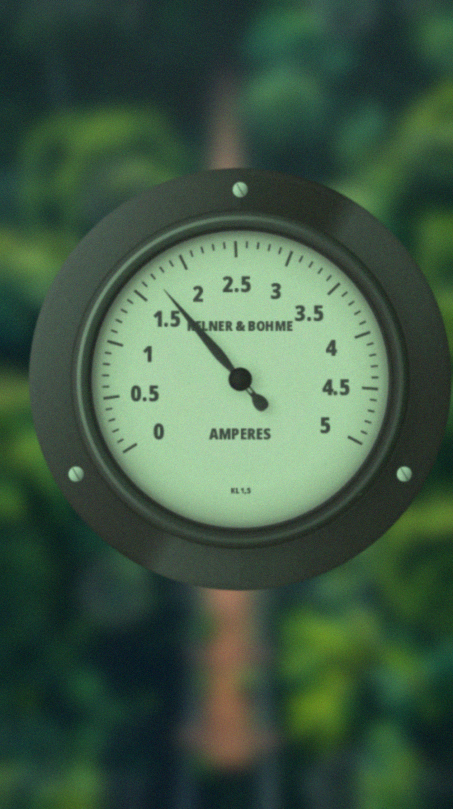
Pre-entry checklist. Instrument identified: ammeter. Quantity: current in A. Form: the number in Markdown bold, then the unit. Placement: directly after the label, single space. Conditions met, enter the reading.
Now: **1.7** A
